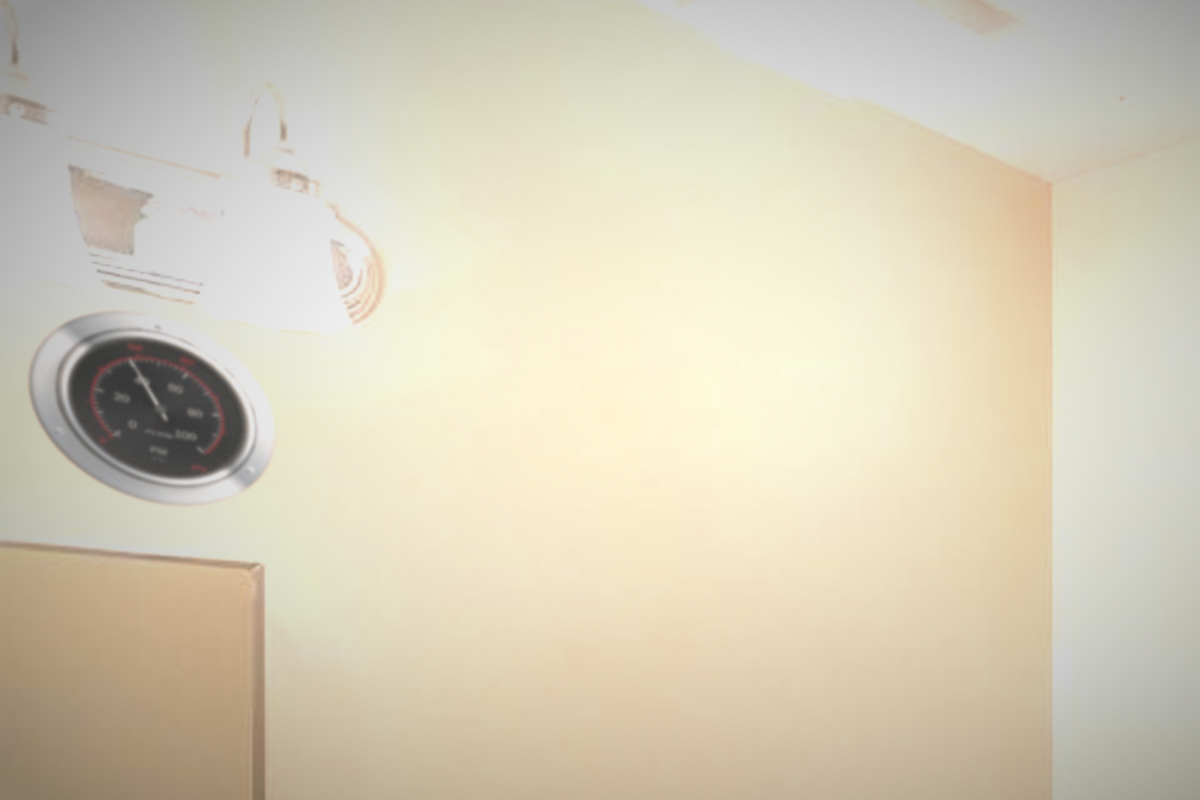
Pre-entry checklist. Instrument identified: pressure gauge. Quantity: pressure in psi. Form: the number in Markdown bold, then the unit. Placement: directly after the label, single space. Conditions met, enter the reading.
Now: **40** psi
